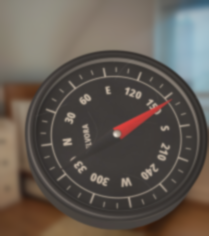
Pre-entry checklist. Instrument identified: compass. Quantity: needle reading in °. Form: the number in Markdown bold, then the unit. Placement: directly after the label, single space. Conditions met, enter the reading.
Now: **155** °
